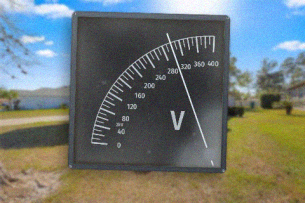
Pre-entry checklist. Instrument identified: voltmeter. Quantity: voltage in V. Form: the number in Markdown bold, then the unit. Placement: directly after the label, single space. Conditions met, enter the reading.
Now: **300** V
